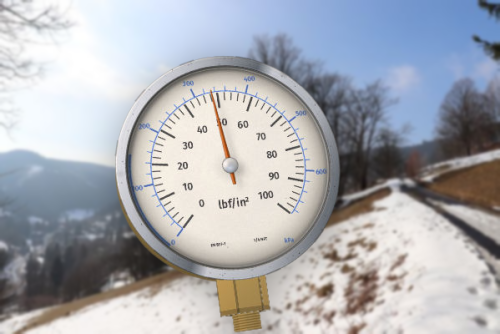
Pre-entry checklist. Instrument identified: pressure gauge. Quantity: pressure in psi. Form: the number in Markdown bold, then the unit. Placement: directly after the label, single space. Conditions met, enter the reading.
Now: **48** psi
